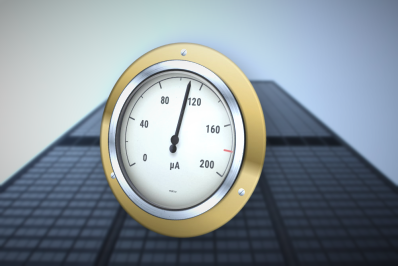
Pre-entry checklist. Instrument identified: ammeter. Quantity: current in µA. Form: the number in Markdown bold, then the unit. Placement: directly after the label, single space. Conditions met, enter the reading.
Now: **110** µA
